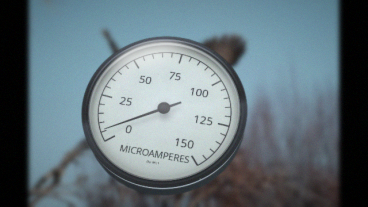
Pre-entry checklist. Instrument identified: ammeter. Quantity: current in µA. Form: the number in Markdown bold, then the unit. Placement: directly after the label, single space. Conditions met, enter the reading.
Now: **5** µA
